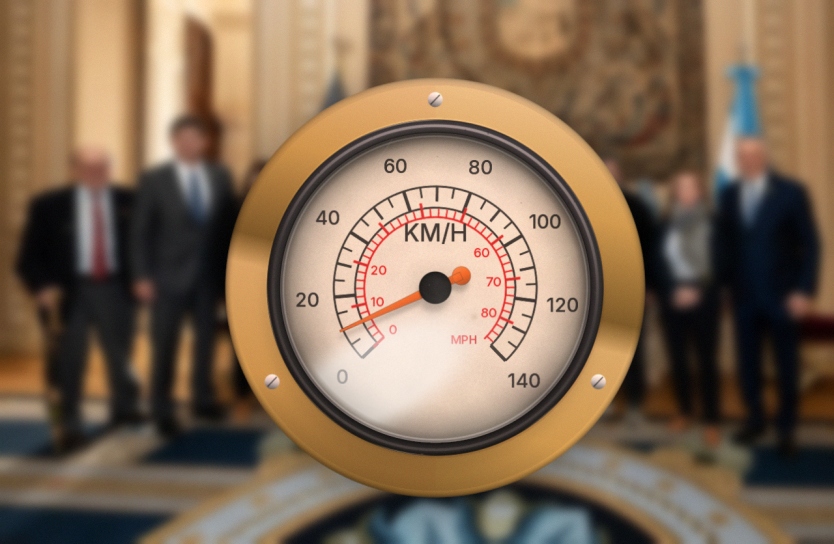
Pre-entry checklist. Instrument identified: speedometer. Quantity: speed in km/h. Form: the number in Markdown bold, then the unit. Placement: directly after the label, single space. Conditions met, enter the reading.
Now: **10** km/h
